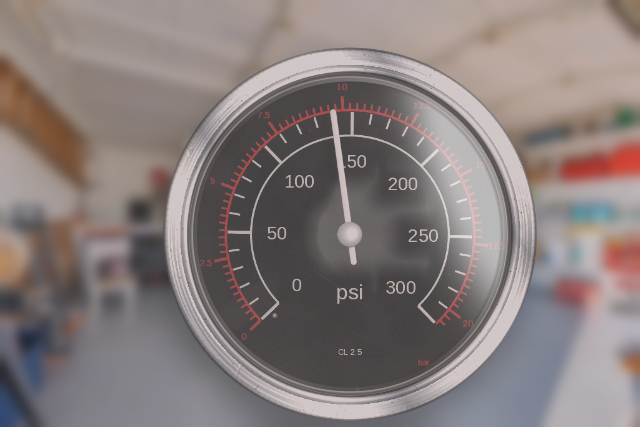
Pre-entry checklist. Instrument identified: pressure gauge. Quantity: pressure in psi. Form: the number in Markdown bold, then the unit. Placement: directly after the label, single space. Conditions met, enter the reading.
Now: **140** psi
